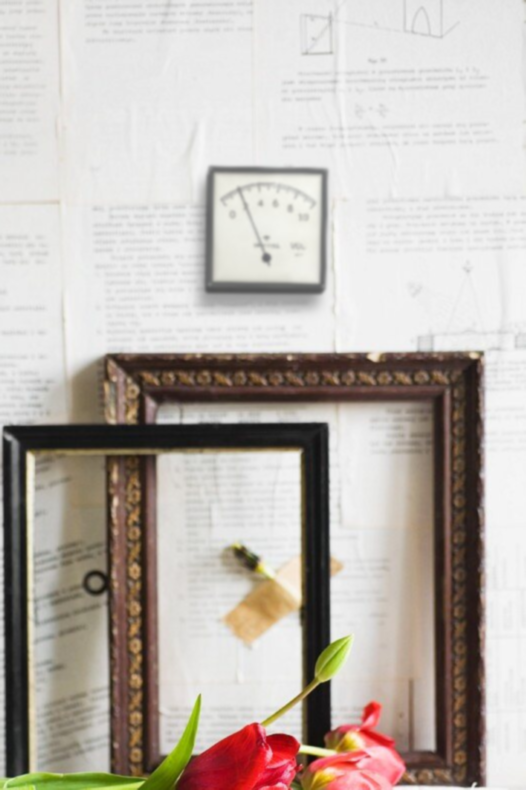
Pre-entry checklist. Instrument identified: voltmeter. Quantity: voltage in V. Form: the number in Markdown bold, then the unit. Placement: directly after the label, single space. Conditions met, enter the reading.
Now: **2** V
